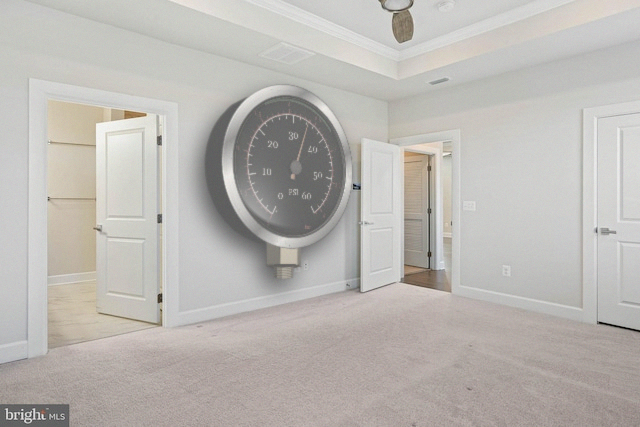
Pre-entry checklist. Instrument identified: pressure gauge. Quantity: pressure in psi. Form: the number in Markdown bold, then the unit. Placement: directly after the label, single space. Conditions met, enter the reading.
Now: **34** psi
